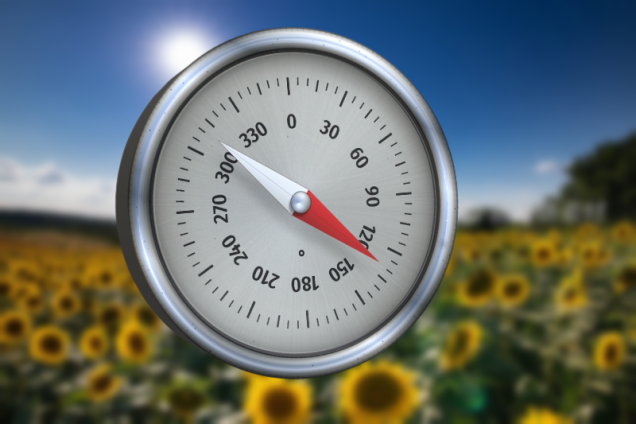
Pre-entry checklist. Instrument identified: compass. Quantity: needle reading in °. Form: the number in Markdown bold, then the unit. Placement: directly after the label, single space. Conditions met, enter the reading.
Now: **130** °
